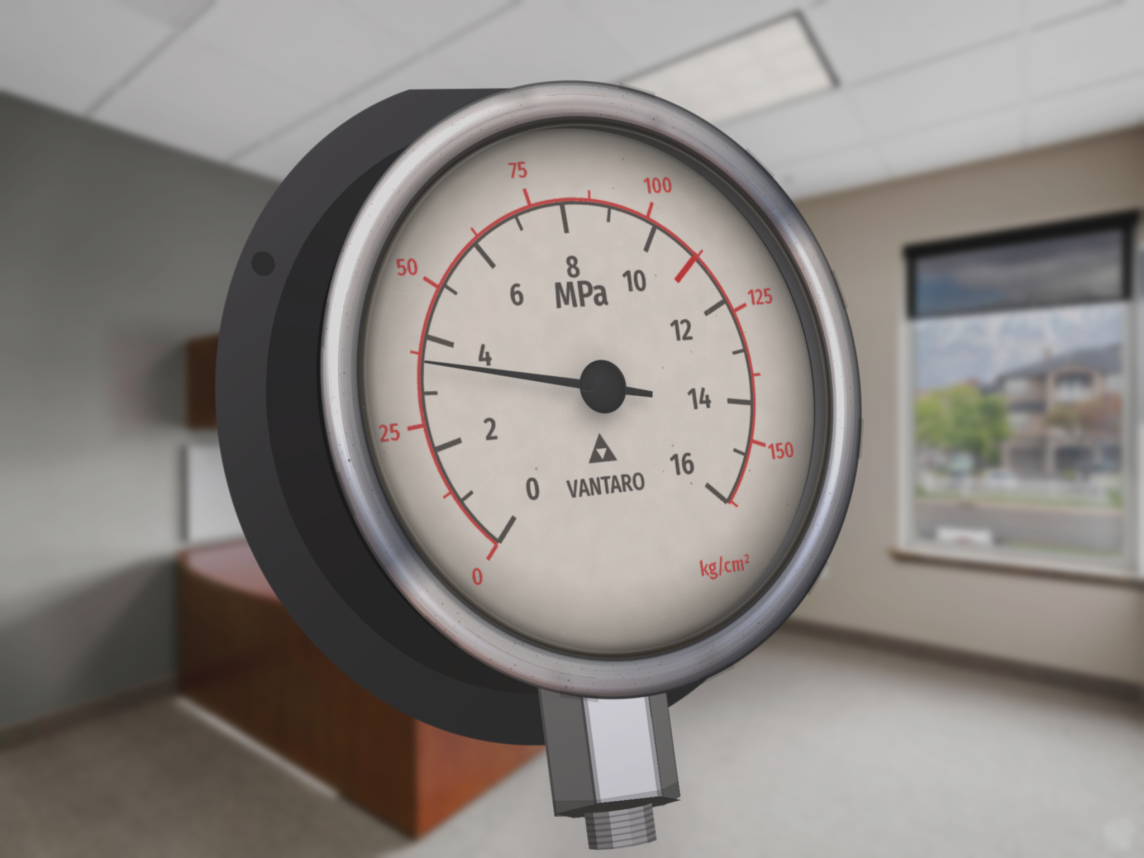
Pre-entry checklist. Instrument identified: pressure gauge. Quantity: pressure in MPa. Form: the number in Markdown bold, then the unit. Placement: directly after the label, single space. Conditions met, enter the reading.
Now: **3.5** MPa
